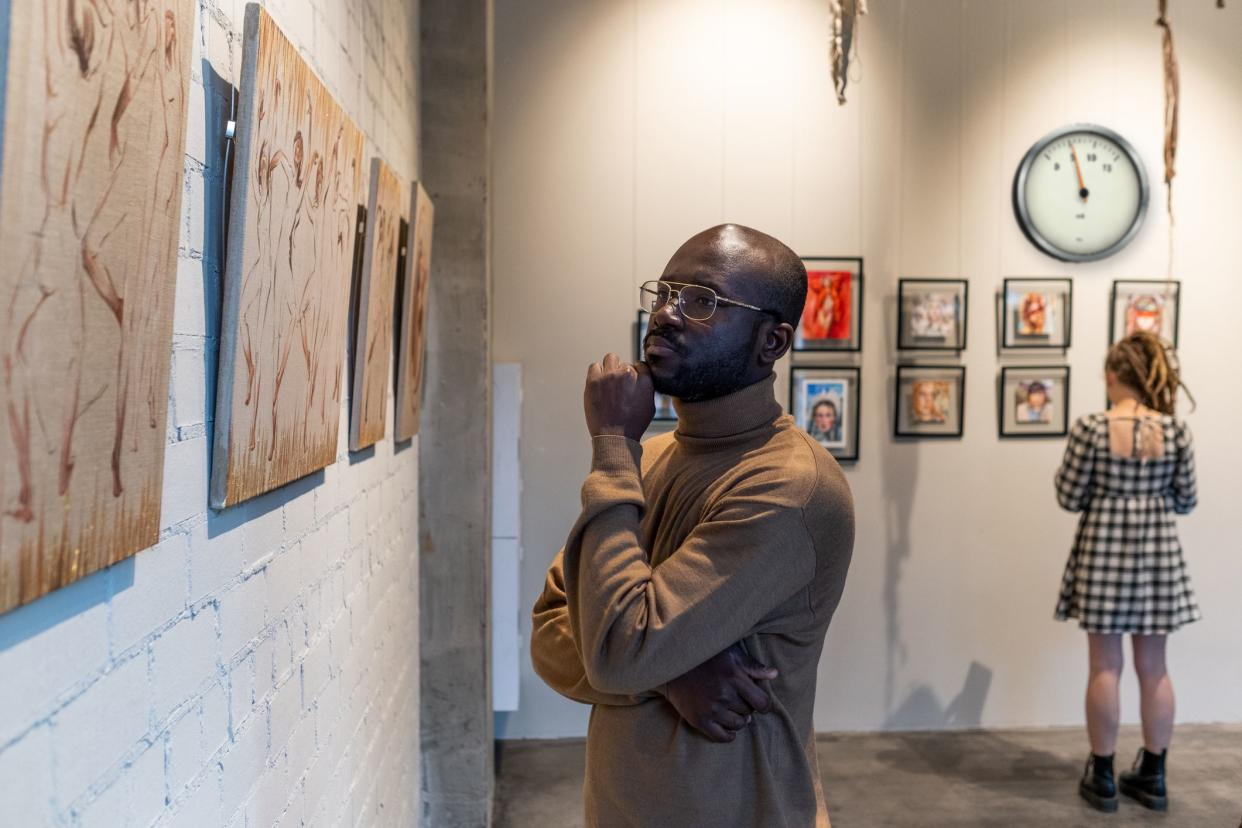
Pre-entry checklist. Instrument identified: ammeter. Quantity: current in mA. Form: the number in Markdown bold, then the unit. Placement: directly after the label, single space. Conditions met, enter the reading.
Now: **5** mA
